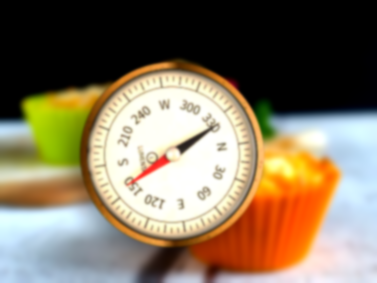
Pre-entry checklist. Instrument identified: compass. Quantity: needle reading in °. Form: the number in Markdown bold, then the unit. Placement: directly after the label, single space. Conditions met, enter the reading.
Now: **155** °
